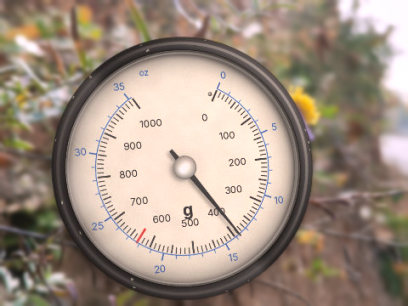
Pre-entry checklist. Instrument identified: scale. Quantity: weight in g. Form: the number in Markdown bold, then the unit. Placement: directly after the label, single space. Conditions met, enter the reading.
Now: **390** g
